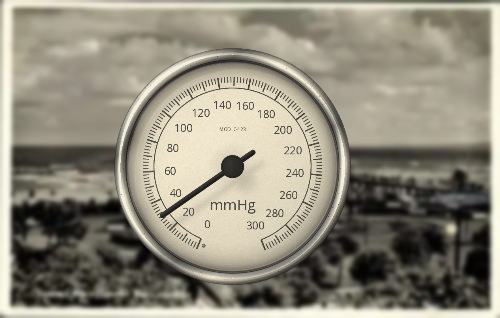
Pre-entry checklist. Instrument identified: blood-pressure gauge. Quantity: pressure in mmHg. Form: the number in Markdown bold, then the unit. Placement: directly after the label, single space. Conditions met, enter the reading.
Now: **30** mmHg
